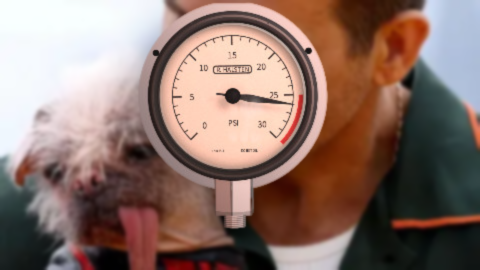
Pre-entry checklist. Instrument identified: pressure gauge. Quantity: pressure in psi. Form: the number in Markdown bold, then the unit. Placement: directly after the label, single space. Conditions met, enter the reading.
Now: **26** psi
